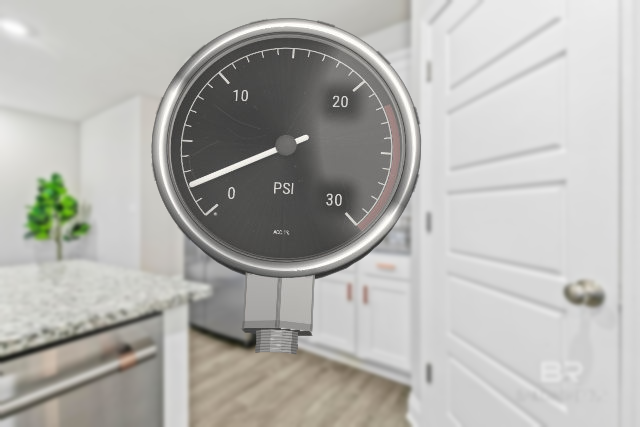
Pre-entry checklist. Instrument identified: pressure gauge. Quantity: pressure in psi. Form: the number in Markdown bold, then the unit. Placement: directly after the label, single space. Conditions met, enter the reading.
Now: **2** psi
